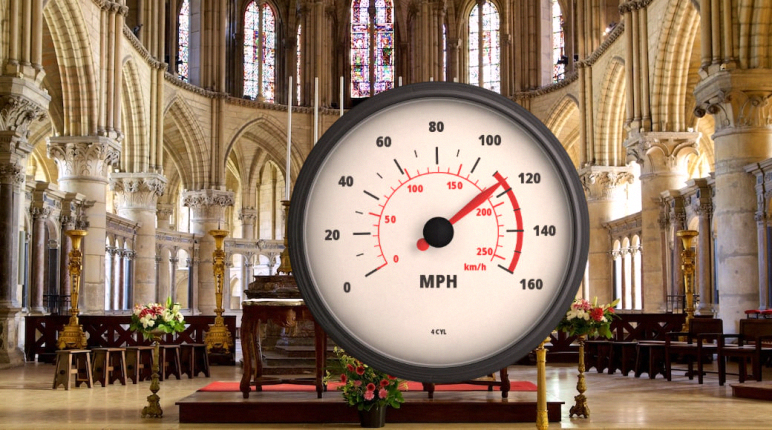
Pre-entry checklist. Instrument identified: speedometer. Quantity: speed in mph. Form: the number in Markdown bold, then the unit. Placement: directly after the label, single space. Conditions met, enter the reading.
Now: **115** mph
